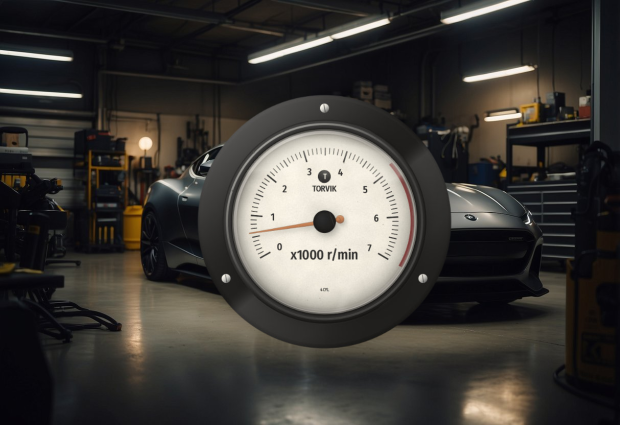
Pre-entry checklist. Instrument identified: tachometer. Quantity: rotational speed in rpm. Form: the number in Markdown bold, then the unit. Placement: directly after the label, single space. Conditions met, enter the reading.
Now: **600** rpm
